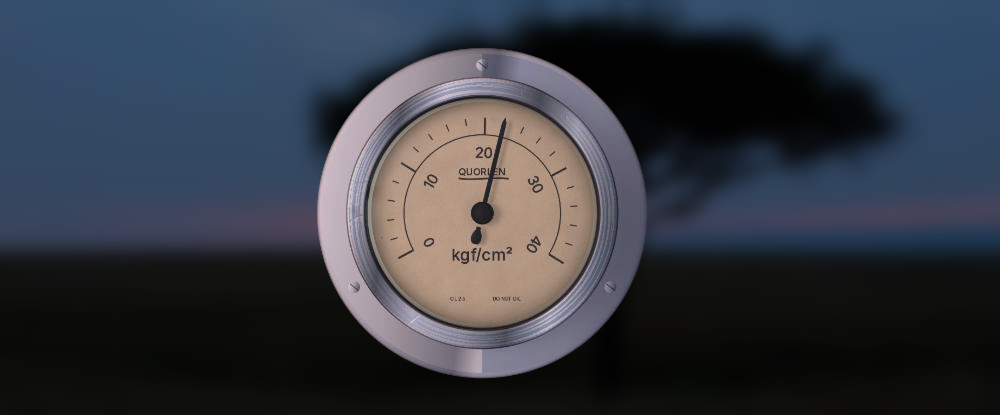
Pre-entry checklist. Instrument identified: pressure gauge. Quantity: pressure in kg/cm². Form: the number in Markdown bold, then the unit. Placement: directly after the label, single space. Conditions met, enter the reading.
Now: **22** kg/cm²
